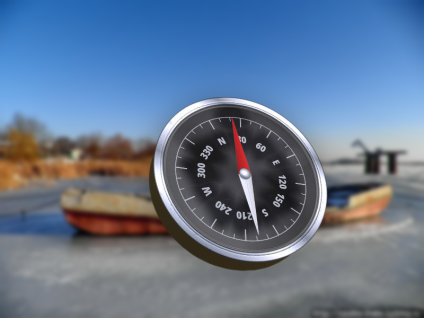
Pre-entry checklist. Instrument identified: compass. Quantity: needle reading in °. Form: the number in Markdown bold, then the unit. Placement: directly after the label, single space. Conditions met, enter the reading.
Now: **20** °
